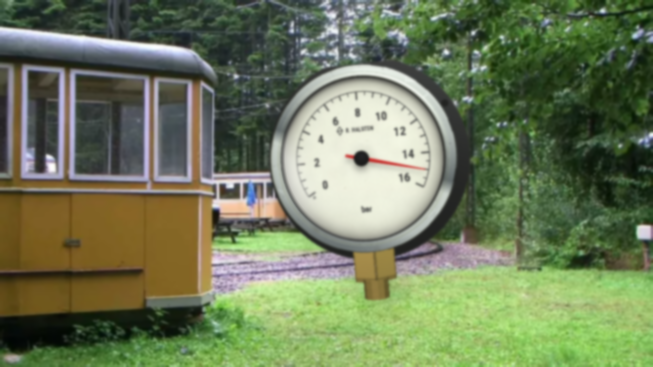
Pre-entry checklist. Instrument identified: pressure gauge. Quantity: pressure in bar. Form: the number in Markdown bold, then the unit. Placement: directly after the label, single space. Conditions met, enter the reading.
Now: **15** bar
